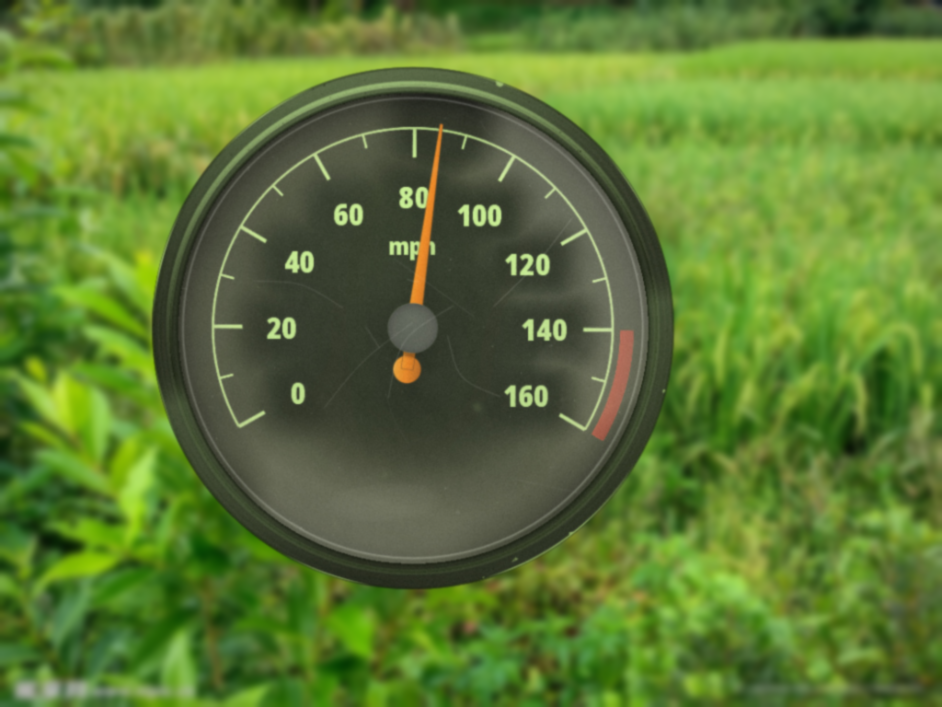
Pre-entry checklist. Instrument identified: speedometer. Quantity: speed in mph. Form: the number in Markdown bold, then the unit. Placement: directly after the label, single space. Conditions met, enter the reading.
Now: **85** mph
